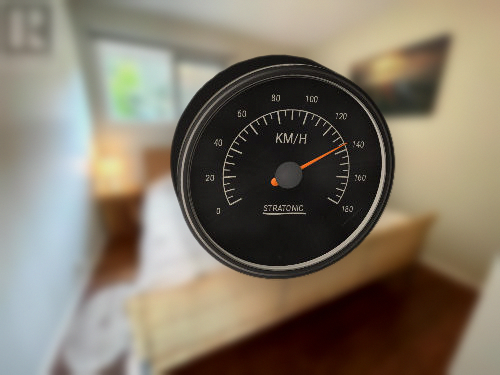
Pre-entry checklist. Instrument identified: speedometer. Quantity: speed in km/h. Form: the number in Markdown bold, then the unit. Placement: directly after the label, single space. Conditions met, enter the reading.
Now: **135** km/h
